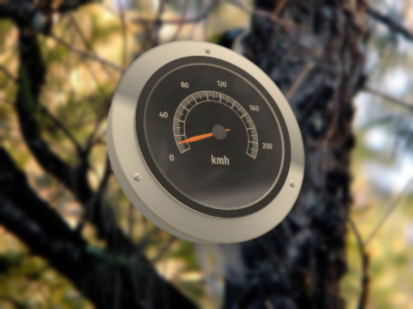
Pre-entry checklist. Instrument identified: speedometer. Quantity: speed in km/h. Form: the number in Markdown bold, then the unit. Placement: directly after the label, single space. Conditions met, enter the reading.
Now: **10** km/h
